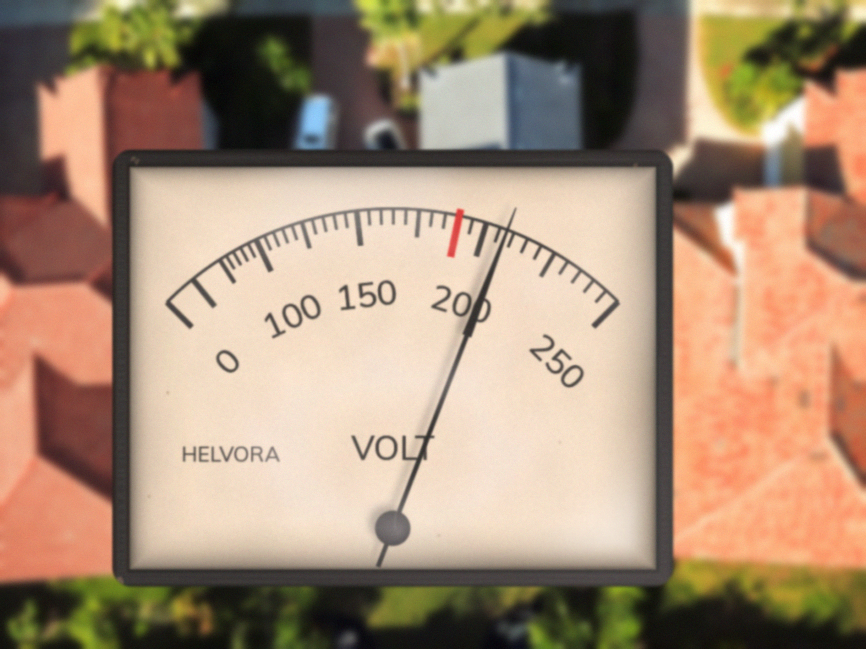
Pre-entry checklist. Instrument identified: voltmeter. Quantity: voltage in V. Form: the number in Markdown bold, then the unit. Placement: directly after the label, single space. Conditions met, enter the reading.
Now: **207.5** V
